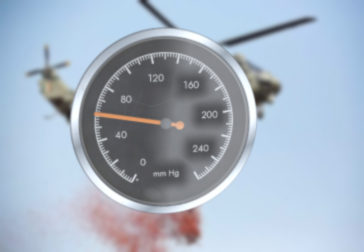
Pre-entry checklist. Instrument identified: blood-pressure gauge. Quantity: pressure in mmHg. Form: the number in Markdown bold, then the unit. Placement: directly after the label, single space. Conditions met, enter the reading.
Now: **60** mmHg
